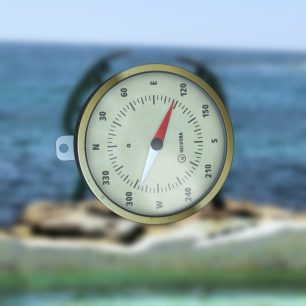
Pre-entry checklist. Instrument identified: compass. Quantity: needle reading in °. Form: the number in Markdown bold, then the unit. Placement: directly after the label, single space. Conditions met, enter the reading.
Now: **115** °
